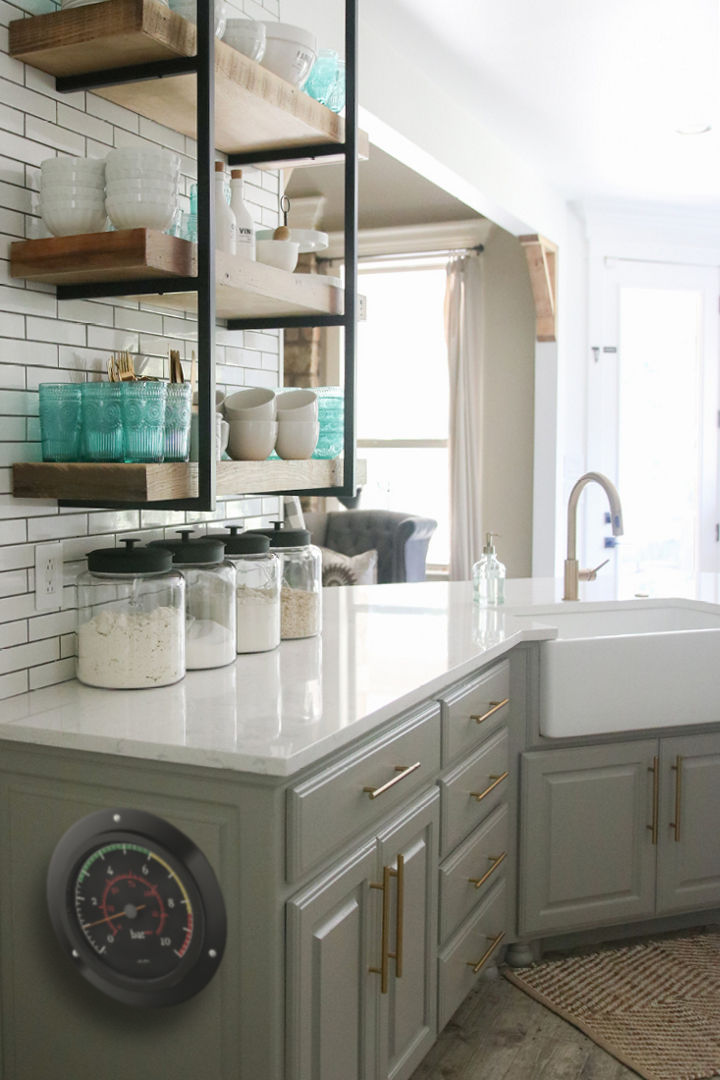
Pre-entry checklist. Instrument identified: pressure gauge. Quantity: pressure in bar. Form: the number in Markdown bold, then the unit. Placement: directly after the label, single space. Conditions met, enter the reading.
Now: **1** bar
